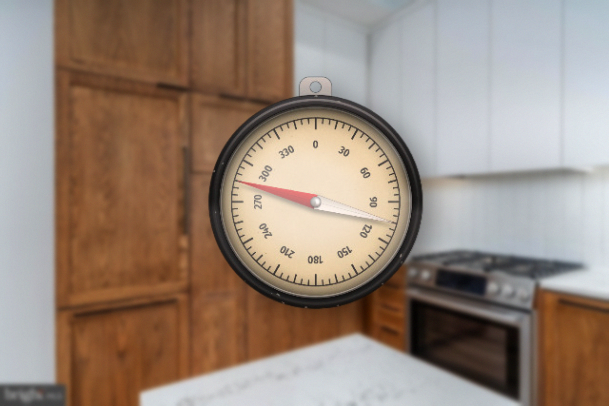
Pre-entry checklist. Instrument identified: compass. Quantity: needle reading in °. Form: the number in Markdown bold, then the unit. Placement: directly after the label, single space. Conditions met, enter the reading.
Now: **285** °
